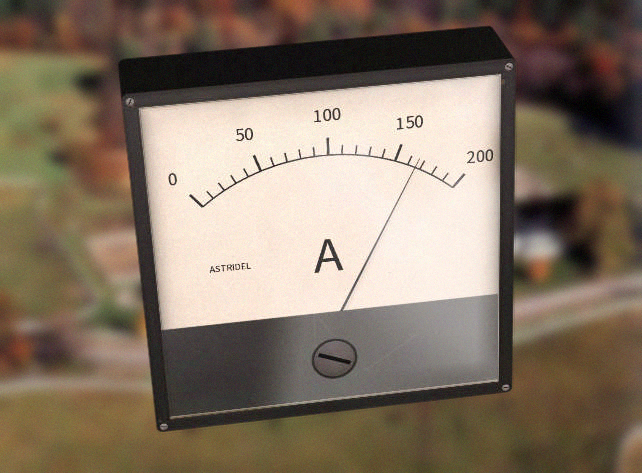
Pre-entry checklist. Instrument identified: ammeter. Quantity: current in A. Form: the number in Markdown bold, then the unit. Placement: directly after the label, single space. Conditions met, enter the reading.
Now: **165** A
